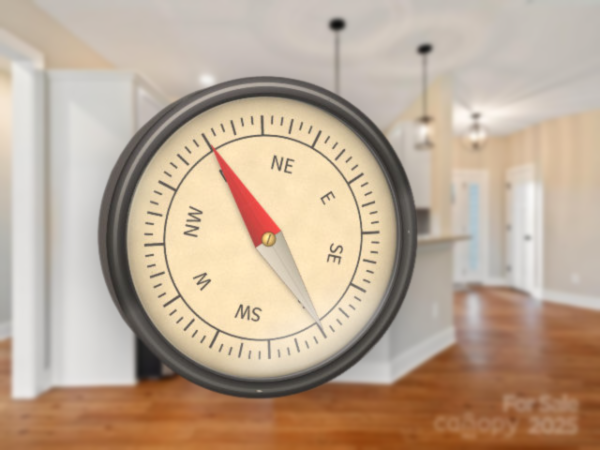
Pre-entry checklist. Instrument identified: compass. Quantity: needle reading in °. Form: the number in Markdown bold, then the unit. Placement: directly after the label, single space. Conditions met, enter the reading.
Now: **0** °
